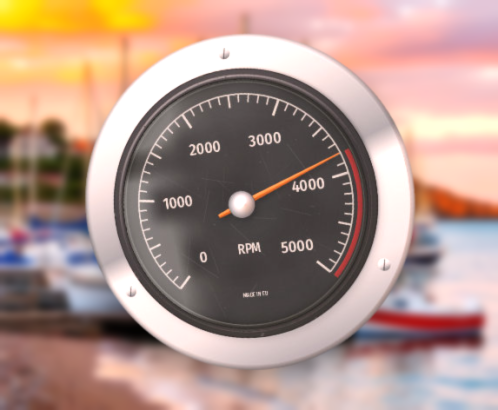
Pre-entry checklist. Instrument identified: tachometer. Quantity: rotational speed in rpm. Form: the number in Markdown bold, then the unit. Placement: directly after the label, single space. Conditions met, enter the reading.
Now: **3800** rpm
